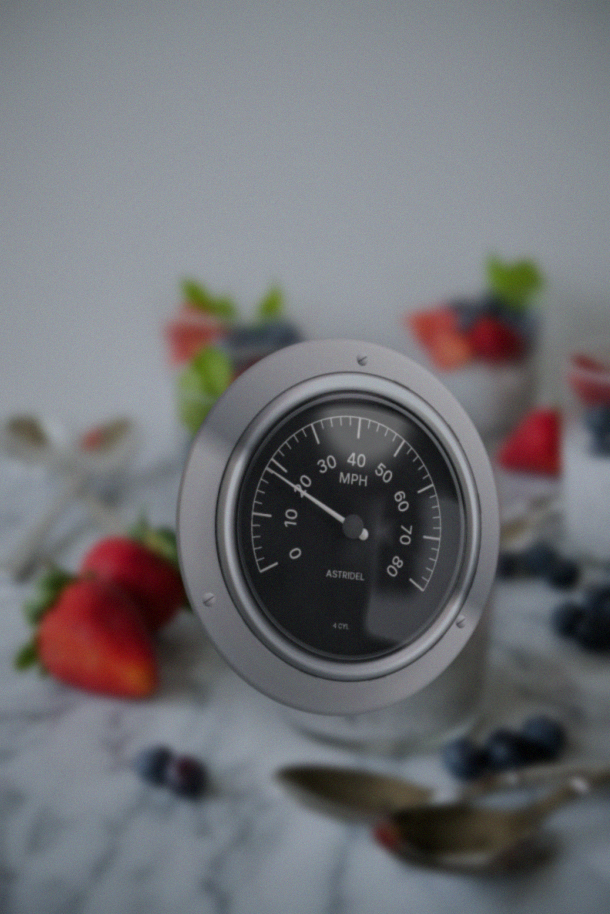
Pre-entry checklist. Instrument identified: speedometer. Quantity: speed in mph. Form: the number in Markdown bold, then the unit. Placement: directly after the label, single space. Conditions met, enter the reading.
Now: **18** mph
